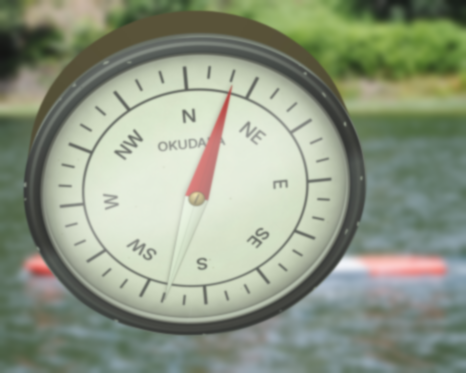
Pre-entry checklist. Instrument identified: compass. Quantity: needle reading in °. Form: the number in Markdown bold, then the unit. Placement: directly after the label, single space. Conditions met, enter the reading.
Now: **20** °
